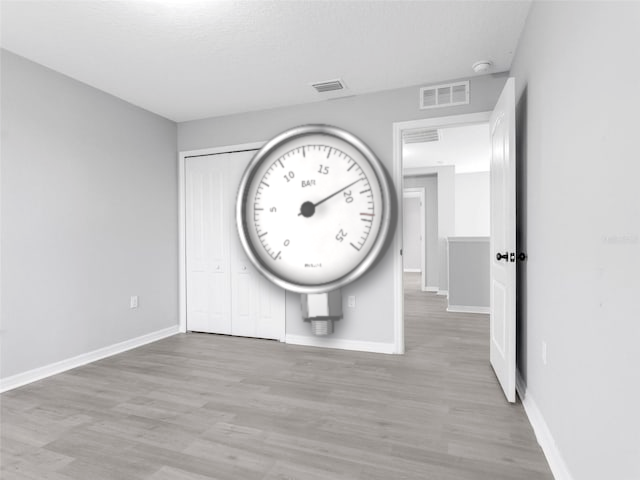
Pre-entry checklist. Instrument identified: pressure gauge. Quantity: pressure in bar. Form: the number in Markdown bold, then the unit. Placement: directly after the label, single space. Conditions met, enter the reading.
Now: **19** bar
